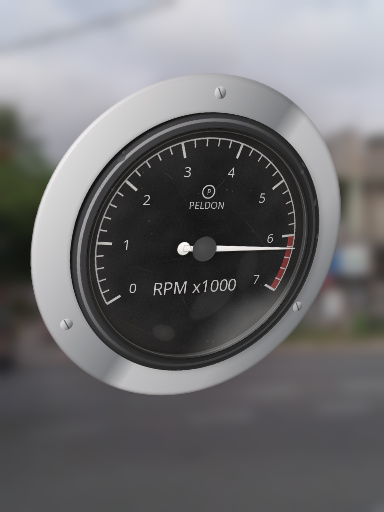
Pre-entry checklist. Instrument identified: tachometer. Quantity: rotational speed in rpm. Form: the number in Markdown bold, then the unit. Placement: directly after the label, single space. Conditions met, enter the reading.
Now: **6200** rpm
